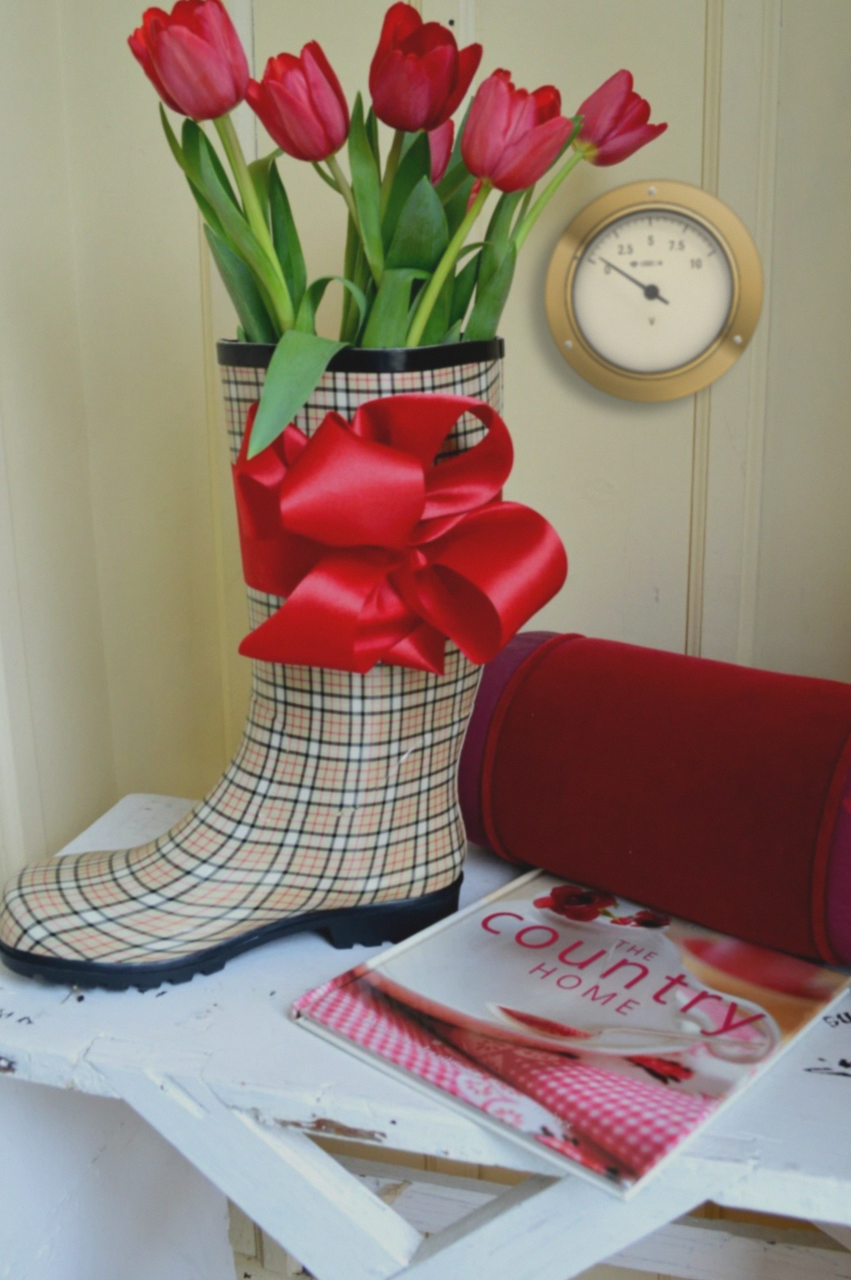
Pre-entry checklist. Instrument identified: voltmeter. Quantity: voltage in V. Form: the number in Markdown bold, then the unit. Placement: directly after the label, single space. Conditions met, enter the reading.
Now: **0.5** V
